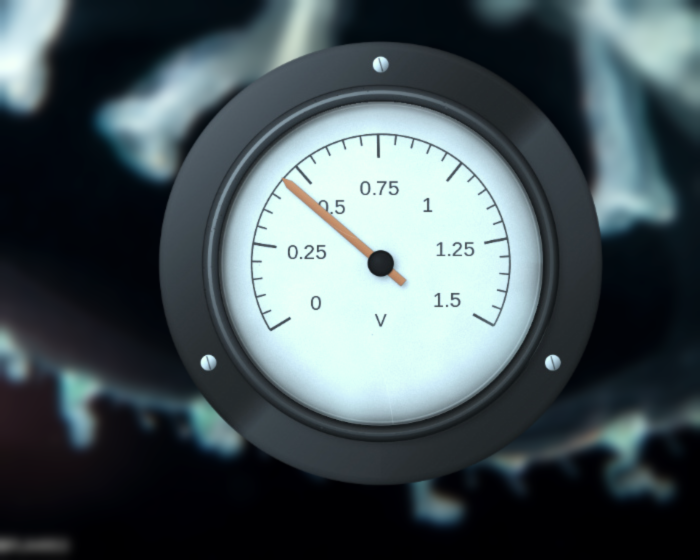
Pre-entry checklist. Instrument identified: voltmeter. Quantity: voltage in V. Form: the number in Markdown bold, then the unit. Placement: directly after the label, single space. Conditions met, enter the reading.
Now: **0.45** V
